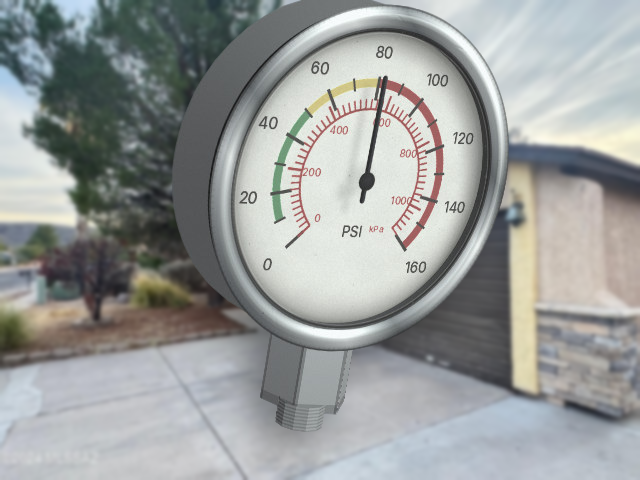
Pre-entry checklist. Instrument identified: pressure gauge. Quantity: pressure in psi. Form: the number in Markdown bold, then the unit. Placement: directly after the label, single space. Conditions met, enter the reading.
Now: **80** psi
